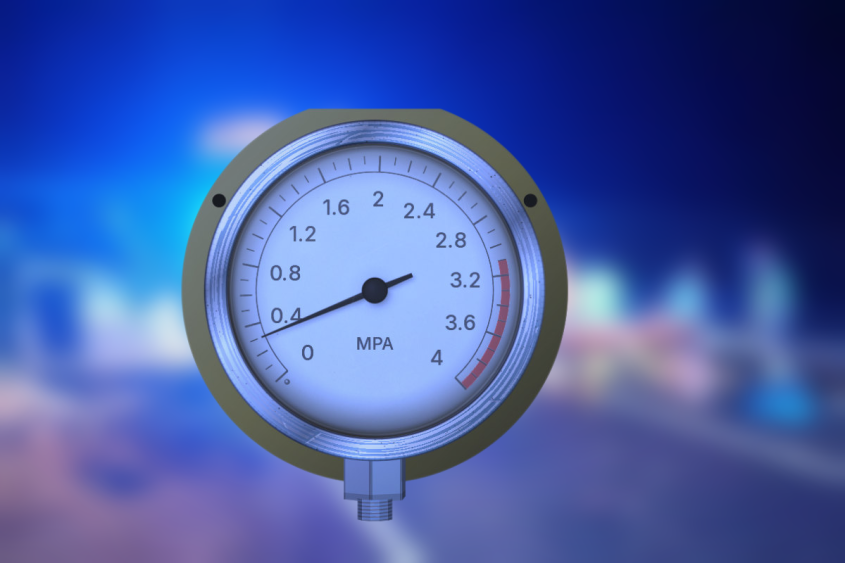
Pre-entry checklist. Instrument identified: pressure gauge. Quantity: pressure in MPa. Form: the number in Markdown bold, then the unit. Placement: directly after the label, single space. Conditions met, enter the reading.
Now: **0.3** MPa
